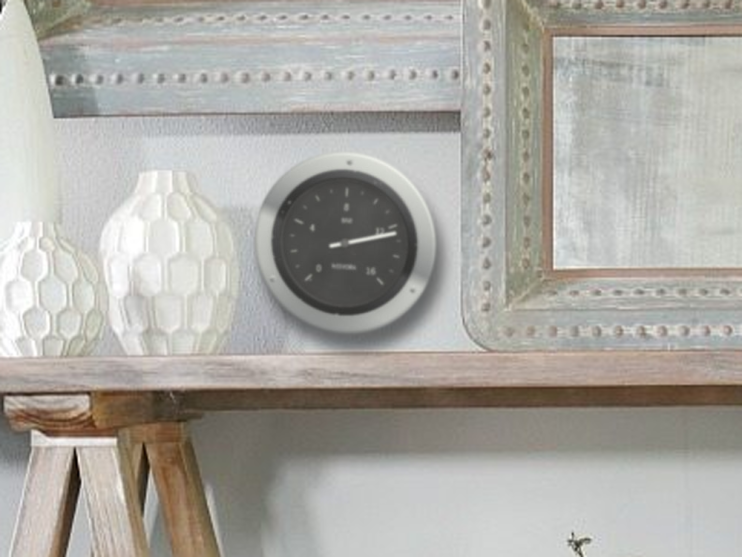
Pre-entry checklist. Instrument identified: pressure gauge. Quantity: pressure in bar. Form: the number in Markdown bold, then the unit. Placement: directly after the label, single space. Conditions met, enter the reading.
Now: **12.5** bar
